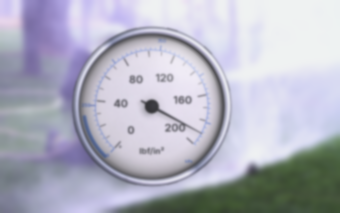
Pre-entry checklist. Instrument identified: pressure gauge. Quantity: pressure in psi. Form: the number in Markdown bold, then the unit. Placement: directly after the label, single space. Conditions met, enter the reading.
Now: **190** psi
